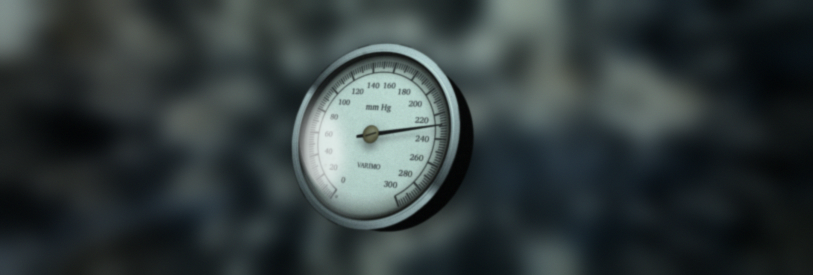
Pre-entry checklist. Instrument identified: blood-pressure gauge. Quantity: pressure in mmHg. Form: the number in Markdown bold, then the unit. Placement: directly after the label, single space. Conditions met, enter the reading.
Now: **230** mmHg
